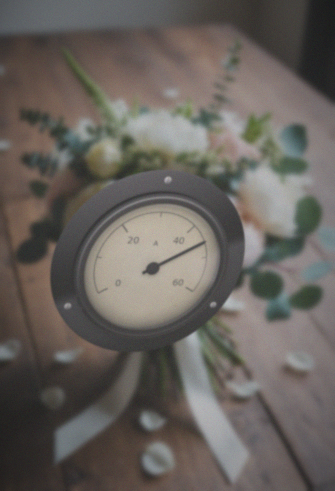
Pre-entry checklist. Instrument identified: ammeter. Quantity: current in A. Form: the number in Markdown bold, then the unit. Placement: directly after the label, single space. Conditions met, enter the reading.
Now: **45** A
